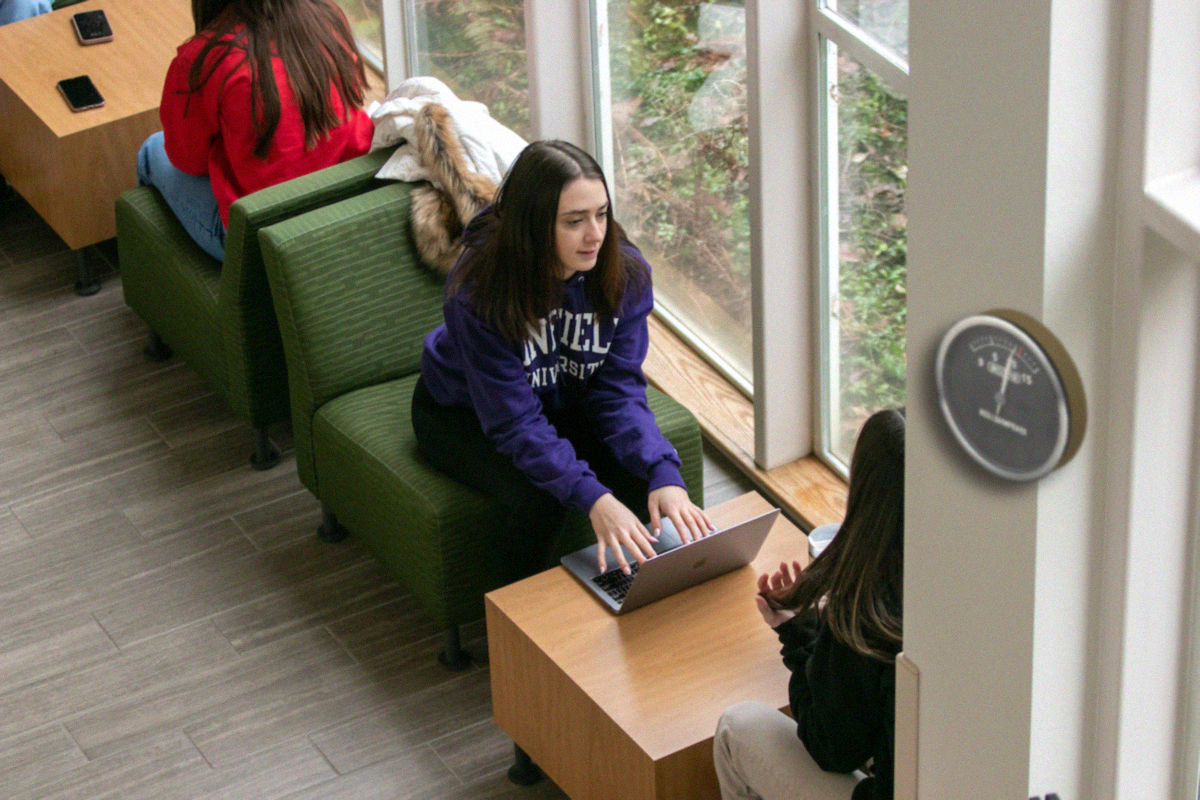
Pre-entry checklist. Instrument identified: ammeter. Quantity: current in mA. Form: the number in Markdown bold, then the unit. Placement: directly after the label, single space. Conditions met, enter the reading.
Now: **10** mA
